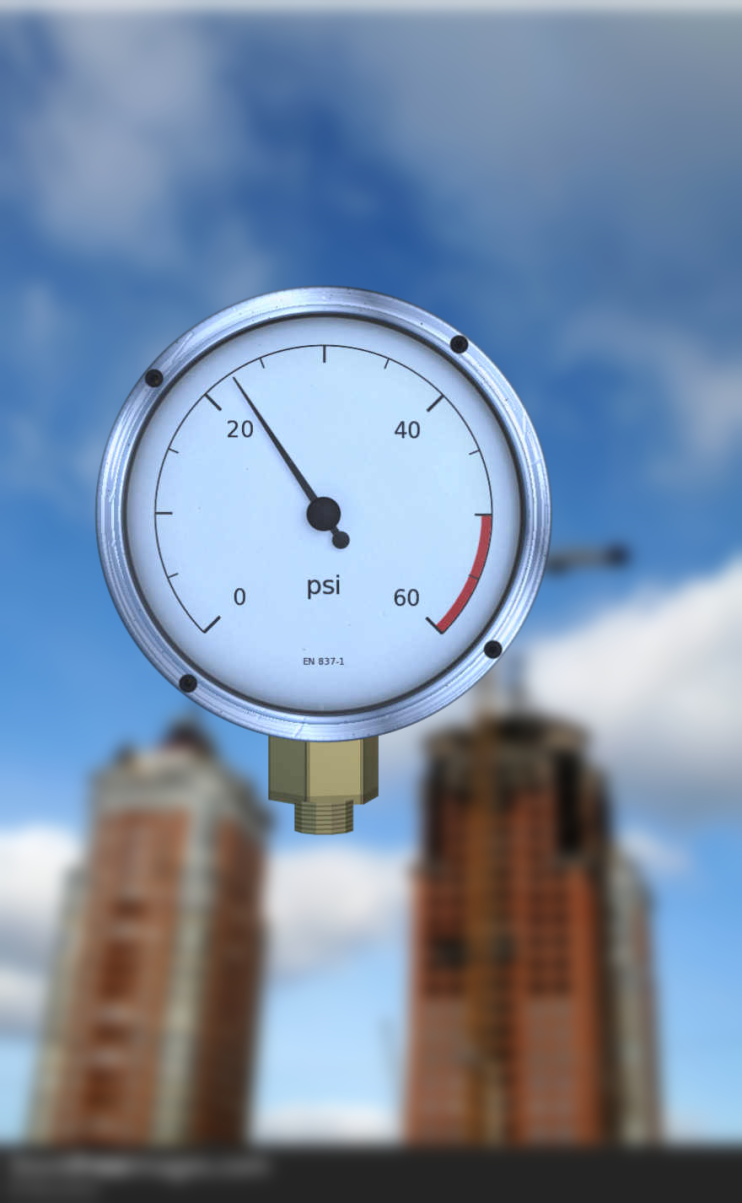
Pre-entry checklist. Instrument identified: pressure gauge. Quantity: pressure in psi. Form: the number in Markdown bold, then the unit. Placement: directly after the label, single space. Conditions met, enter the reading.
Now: **22.5** psi
